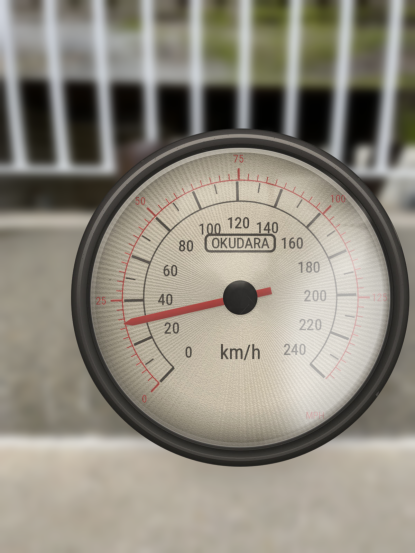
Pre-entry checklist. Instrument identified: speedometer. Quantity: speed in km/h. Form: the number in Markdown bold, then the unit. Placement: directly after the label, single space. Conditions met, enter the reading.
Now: **30** km/h
